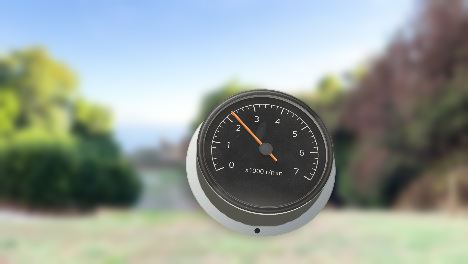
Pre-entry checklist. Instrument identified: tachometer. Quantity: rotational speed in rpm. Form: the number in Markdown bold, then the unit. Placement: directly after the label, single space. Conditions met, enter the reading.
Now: **2200** rpm
